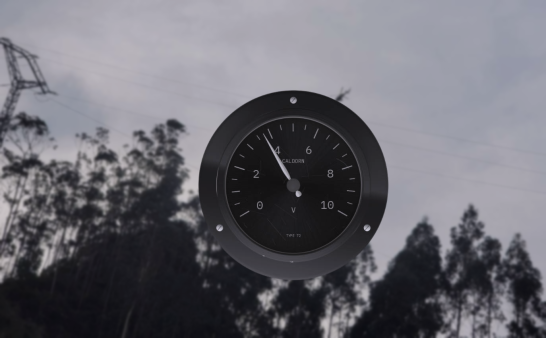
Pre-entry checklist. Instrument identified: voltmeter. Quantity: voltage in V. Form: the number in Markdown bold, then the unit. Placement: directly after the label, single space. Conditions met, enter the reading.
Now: **3.75** V
